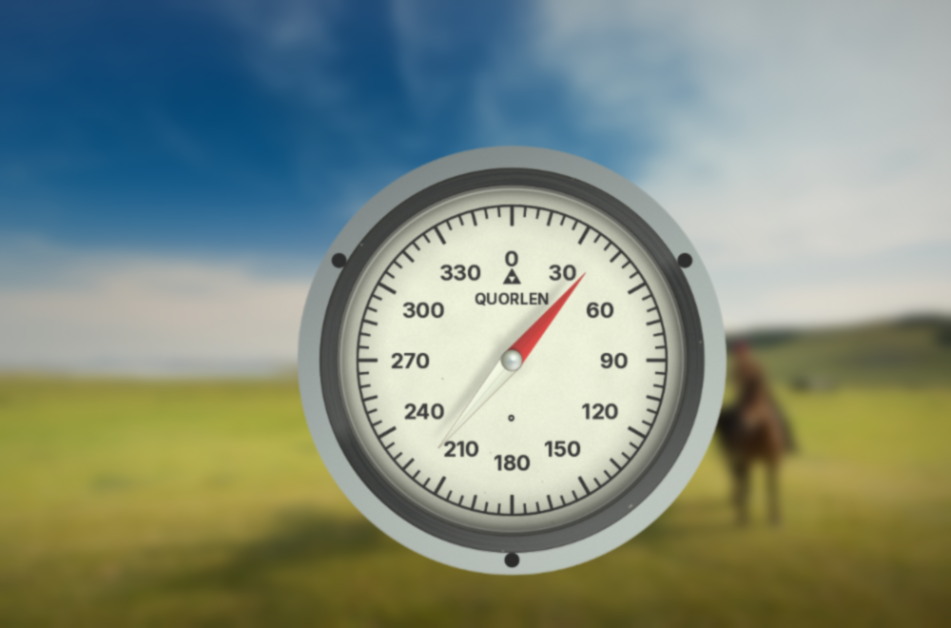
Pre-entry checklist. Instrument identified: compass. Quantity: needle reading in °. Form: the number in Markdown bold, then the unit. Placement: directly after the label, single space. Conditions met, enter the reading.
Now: **40** °
